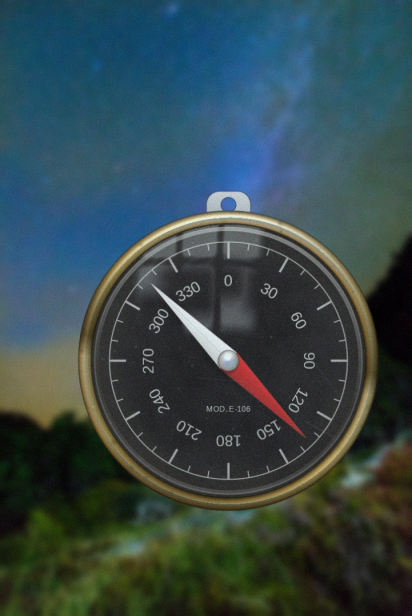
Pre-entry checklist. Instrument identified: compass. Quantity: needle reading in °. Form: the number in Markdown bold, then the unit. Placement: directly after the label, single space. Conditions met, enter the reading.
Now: **135** °
